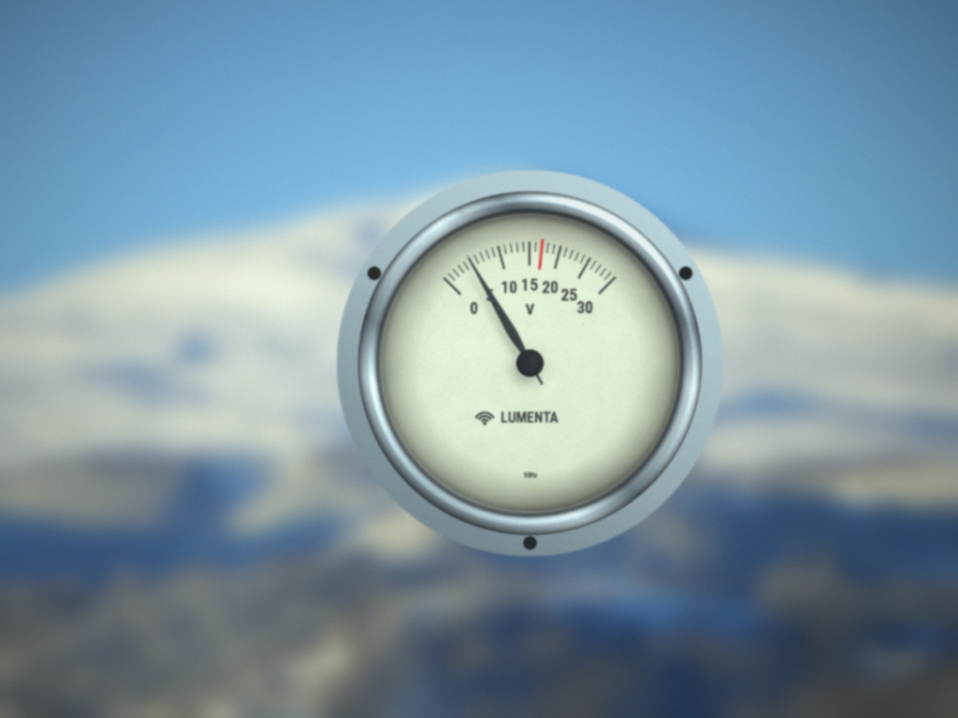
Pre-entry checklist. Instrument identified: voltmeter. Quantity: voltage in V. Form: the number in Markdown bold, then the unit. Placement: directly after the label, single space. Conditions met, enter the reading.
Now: **5** V
